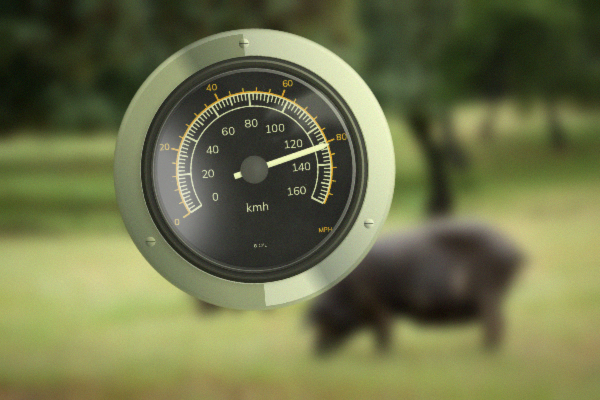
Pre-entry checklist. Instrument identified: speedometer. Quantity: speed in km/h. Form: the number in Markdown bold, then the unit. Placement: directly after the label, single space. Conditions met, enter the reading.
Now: **130** km/h
